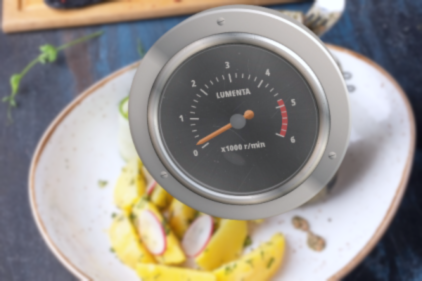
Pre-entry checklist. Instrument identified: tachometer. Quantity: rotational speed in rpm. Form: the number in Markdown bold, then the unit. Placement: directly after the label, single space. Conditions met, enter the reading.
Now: **200** rpm
